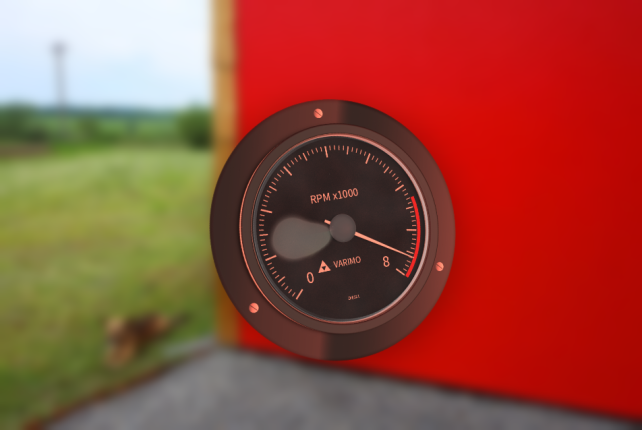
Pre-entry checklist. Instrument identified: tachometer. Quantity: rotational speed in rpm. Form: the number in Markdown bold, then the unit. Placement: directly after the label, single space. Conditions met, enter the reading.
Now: **7600** rpm
